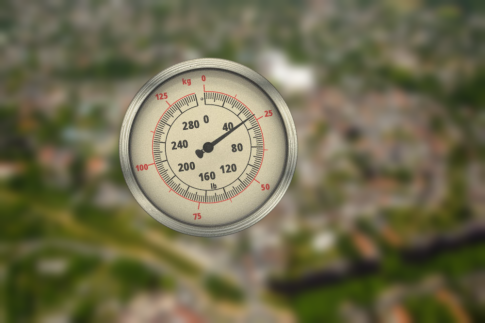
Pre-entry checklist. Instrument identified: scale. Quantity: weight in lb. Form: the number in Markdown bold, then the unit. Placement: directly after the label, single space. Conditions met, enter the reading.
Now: **50** lb
